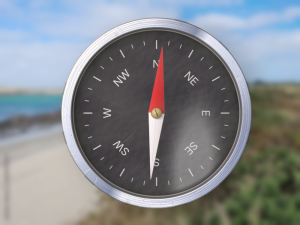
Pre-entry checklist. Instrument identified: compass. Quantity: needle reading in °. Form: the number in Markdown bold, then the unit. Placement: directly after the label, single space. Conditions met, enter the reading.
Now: **5** °
